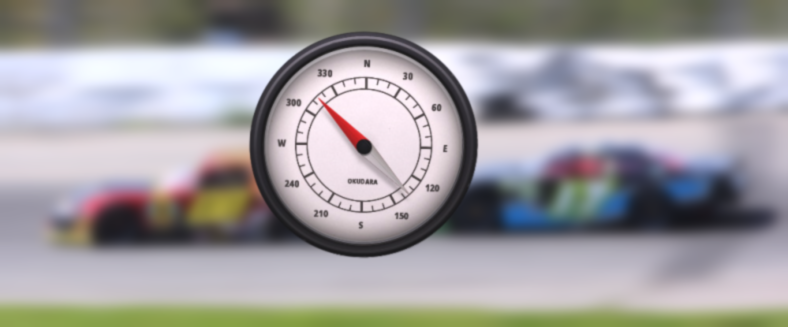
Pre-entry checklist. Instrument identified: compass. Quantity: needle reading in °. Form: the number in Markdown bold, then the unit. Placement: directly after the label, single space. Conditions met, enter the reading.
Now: **315** °
